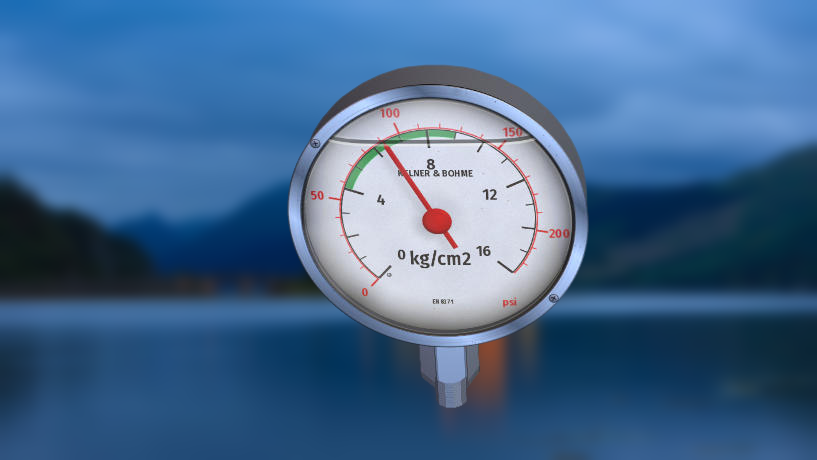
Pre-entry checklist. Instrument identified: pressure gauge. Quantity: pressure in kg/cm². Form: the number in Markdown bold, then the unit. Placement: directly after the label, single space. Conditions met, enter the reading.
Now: **6.5** kg/cm²
